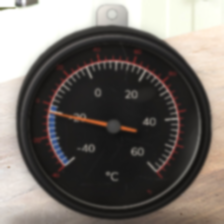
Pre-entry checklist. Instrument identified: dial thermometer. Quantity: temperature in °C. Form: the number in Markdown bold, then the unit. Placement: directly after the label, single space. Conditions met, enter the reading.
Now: **-20** °C
